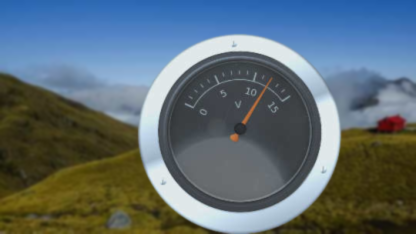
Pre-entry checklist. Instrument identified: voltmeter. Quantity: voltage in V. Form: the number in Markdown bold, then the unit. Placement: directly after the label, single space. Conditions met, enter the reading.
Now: **12** V
